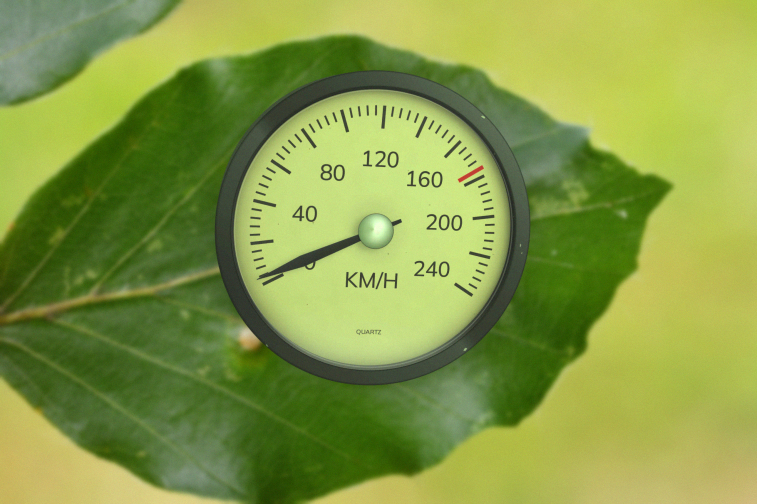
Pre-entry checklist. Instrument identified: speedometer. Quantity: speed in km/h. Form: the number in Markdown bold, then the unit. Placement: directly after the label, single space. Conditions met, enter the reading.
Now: **4** km/h
